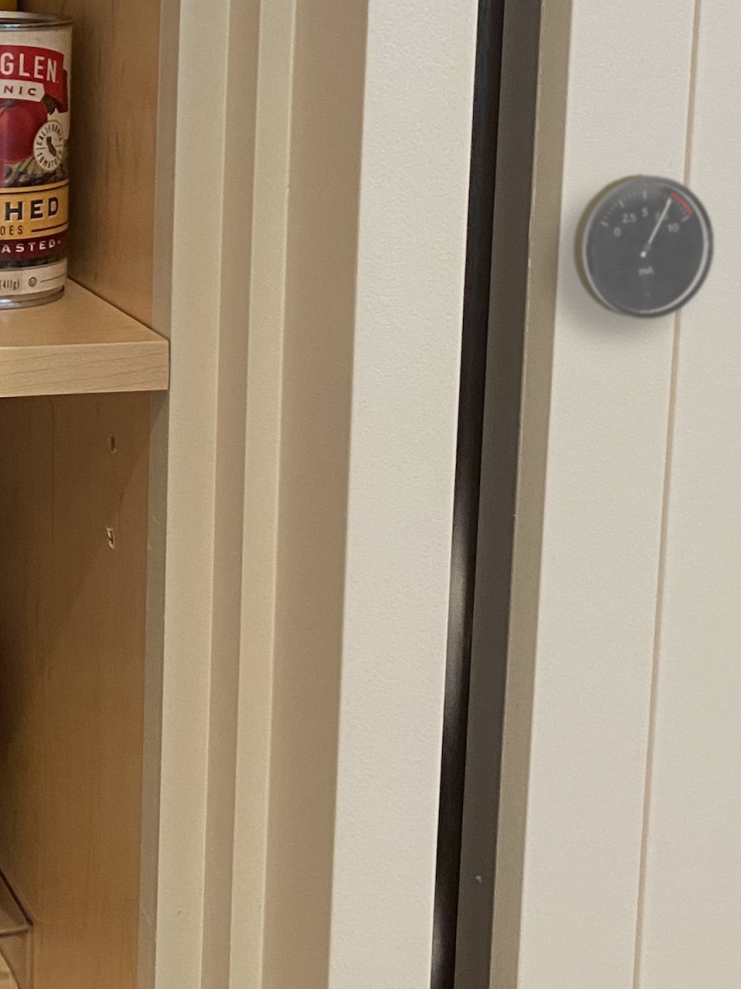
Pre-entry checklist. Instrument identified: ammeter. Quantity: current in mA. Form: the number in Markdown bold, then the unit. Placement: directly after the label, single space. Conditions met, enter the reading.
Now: **7.5** mA
